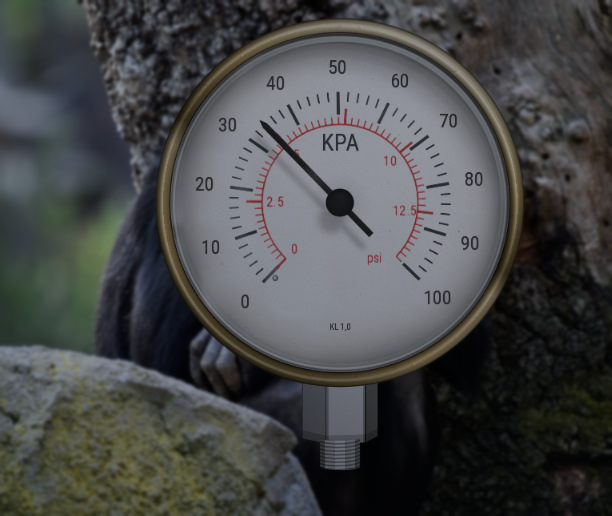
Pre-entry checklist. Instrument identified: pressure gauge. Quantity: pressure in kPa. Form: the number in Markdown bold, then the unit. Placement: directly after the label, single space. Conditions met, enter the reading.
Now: **34** kPa
